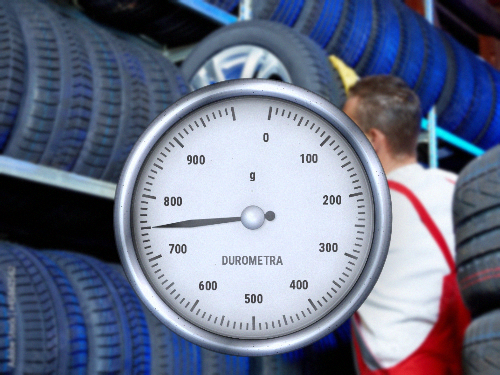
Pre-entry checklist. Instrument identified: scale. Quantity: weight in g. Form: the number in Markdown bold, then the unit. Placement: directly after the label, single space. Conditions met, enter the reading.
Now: **750** g
